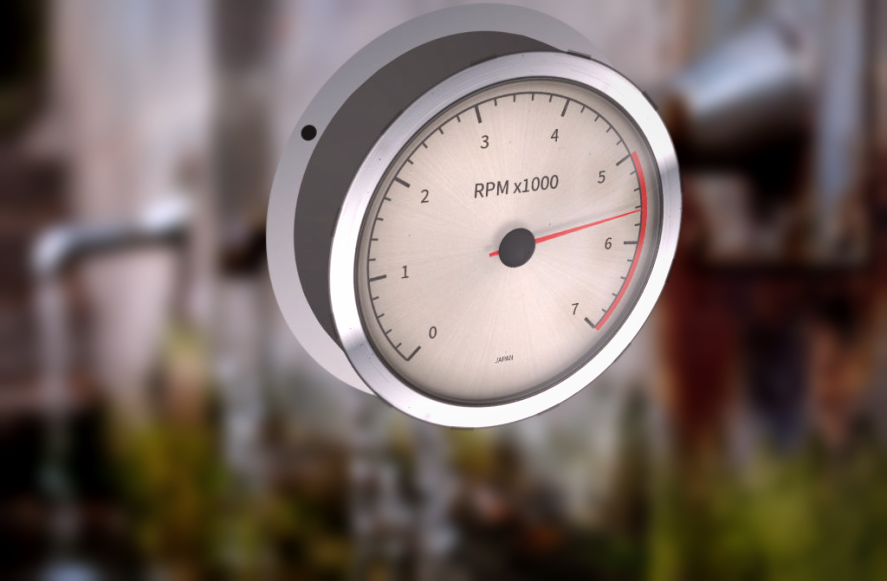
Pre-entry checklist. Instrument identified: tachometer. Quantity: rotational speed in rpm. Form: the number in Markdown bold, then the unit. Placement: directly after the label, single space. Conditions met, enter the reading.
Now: **5600** rpm
